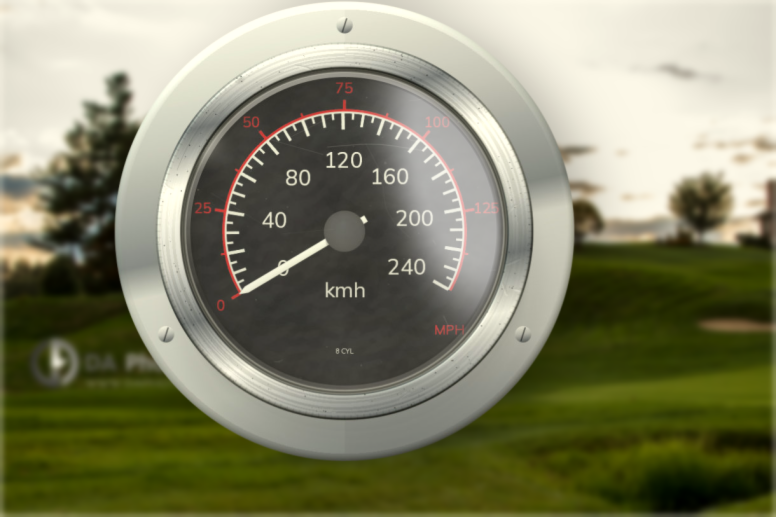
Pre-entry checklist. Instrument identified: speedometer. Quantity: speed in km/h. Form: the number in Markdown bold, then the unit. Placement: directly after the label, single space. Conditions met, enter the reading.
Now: **0** km/h
